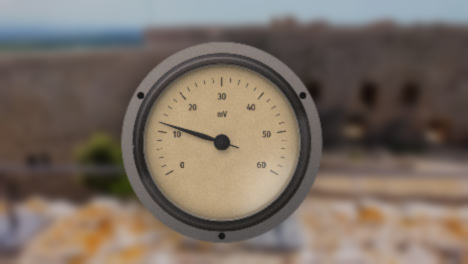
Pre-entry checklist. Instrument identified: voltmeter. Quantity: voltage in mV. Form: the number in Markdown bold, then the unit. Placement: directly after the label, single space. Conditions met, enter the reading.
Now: **12** mV
